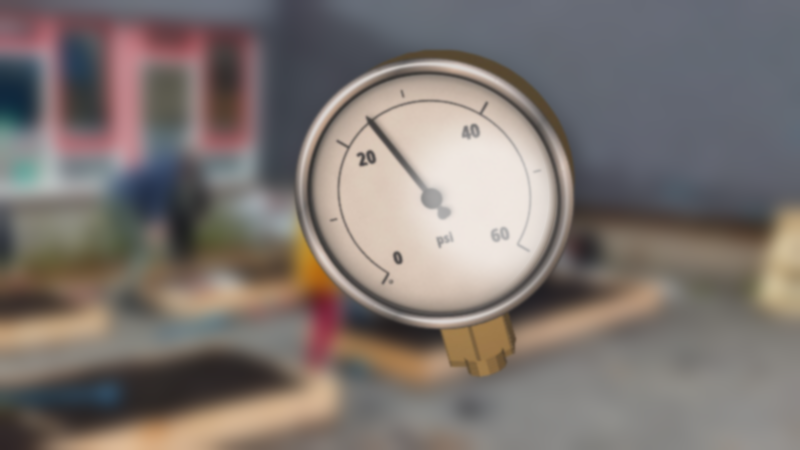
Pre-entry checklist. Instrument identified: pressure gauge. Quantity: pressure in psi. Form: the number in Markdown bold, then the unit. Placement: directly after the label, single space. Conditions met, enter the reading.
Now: **25** psi
